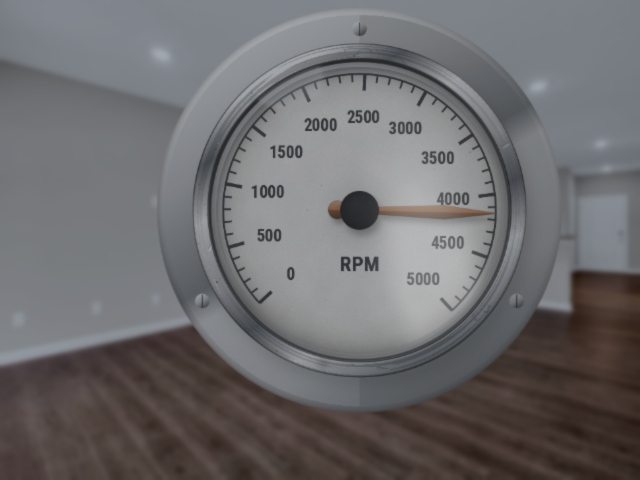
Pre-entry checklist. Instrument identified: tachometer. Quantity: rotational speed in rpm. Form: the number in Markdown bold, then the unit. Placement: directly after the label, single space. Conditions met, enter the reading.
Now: **4150** rpm
